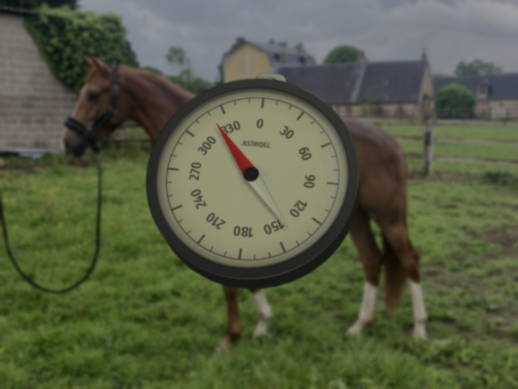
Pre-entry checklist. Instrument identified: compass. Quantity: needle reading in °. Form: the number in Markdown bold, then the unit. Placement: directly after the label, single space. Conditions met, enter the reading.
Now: **320** °
